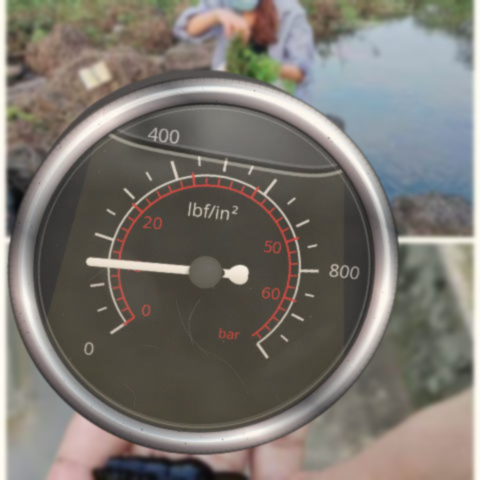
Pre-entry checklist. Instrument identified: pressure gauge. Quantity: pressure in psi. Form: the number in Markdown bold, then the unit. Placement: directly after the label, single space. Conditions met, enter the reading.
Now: **150** psi
